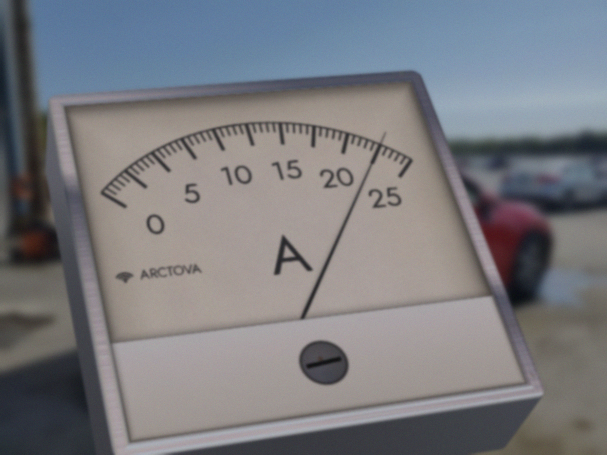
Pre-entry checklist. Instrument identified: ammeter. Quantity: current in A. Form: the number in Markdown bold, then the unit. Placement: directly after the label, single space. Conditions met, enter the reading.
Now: **22.5** A
